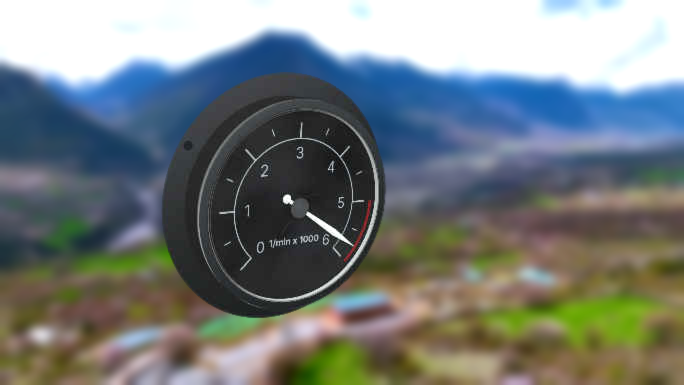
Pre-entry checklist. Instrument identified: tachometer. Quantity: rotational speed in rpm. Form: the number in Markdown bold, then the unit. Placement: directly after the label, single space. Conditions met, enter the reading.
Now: **5750** rpm
